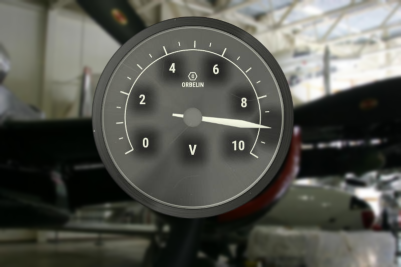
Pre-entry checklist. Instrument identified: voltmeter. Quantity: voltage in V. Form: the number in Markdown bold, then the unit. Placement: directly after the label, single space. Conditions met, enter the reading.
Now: **9** V
